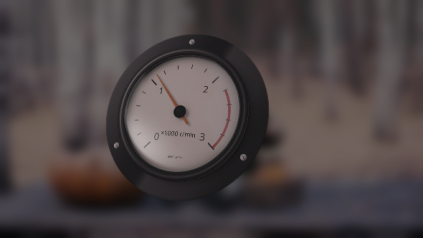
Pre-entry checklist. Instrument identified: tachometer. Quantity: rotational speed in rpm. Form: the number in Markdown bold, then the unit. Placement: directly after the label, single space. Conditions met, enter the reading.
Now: **1100** rpm
